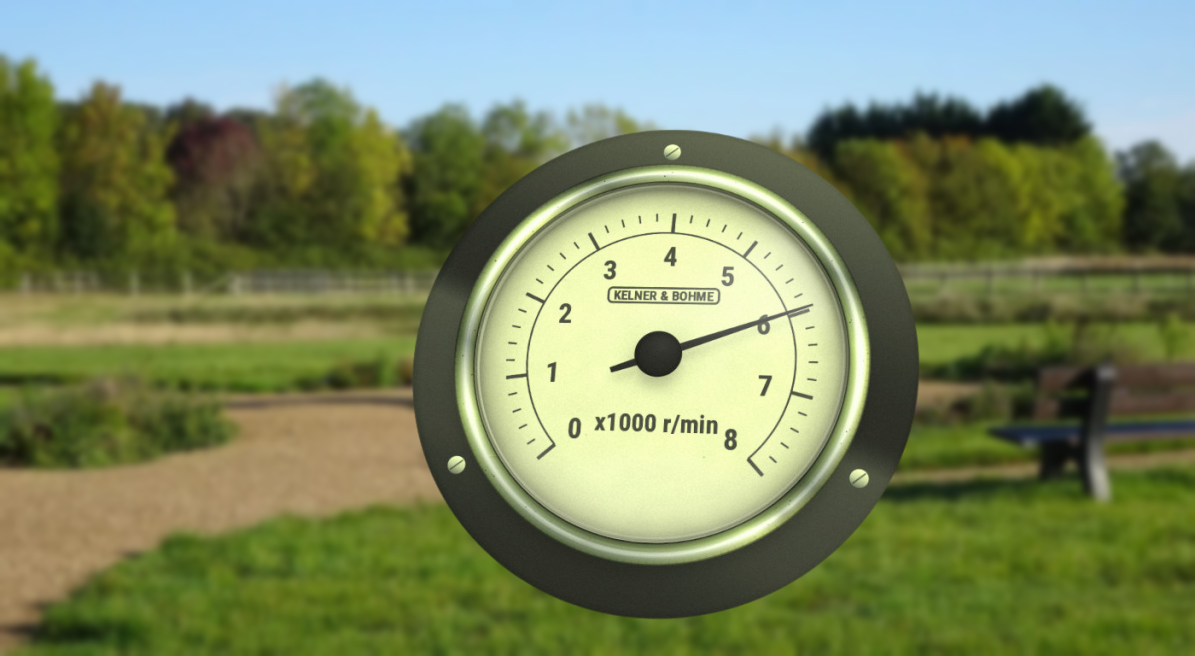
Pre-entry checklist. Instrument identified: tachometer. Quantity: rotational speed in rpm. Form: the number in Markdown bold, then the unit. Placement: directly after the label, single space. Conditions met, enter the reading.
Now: **6000** rpm
